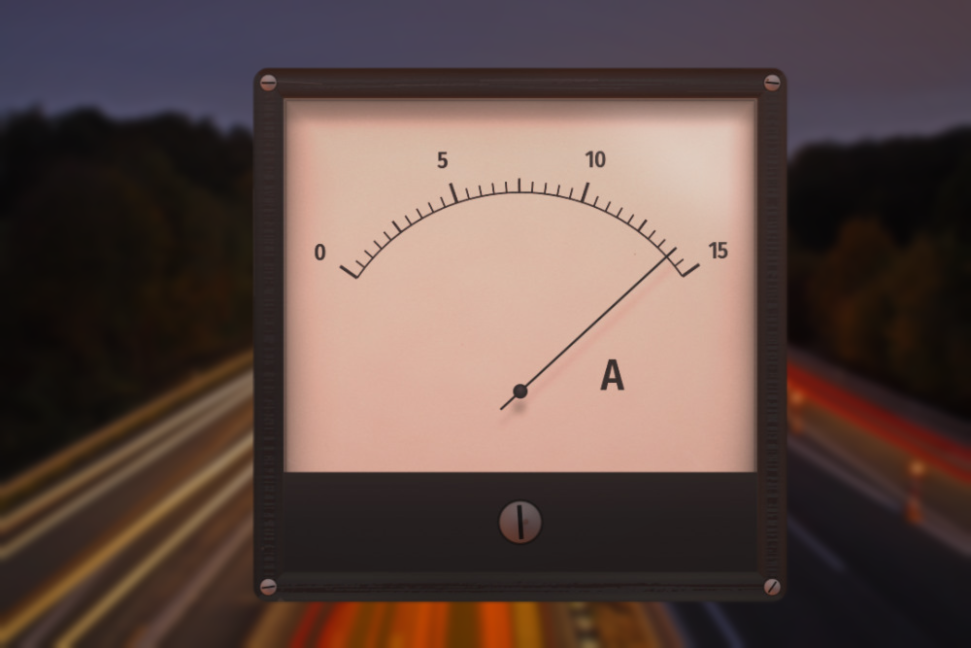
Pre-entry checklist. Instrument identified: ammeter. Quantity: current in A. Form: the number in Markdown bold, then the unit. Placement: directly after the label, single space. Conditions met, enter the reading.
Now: **14** A
